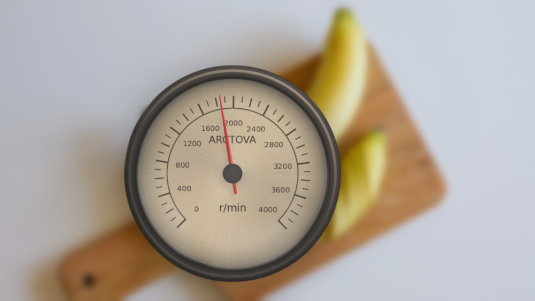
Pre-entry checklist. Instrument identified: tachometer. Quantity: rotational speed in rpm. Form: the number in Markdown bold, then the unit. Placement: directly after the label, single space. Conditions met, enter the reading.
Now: **1850** rpm
